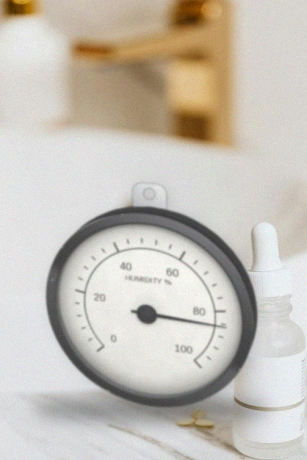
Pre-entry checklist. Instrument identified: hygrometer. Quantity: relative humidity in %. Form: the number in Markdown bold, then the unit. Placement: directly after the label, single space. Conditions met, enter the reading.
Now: **84** %
